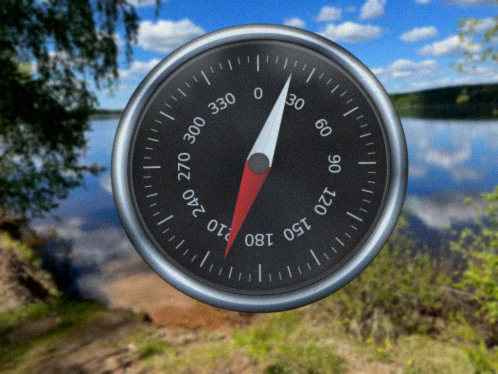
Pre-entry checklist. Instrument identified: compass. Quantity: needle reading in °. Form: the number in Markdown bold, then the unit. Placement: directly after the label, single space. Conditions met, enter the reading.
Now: **200** °
